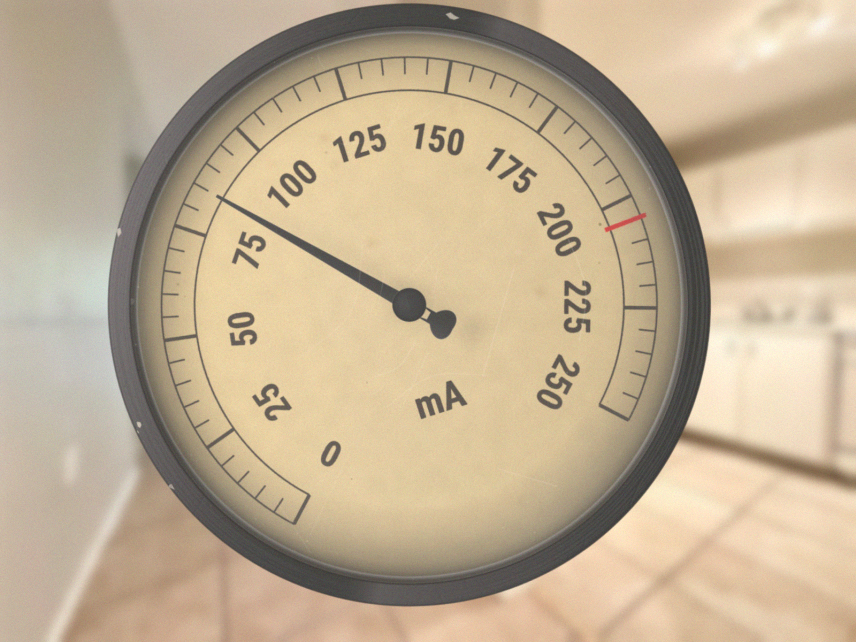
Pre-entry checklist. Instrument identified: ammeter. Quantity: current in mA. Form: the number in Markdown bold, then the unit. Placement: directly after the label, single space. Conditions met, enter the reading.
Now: **85** mA
